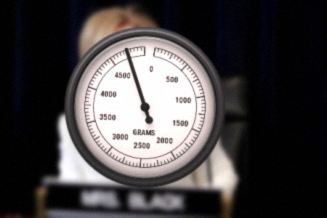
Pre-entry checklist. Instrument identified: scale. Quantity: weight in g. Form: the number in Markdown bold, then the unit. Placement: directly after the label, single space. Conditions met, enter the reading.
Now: **4750** g
